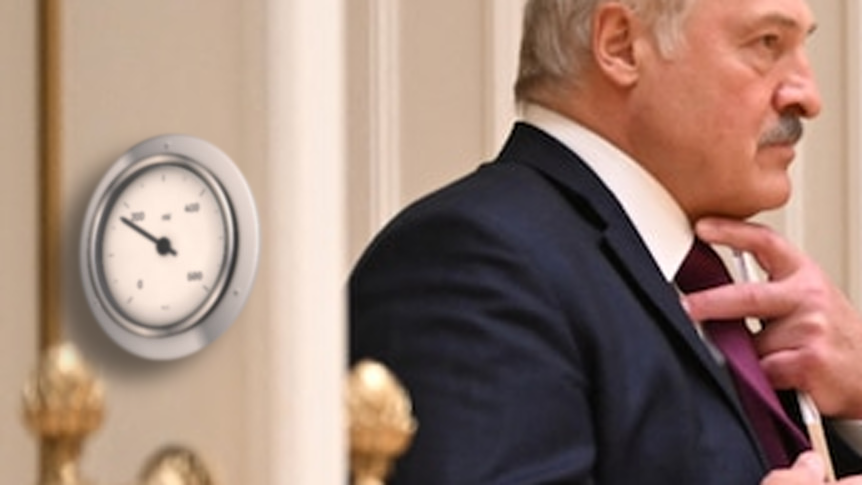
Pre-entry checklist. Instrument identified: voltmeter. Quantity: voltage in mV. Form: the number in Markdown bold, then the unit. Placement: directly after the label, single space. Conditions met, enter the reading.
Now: **175** mV
